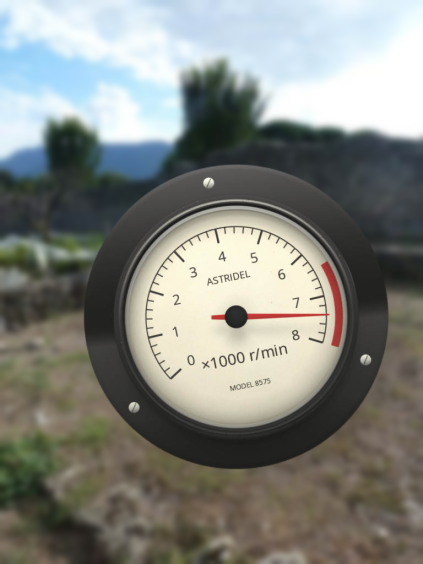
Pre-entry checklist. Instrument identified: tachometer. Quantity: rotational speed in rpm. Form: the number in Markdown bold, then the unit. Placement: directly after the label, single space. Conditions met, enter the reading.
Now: **7400** rpm
